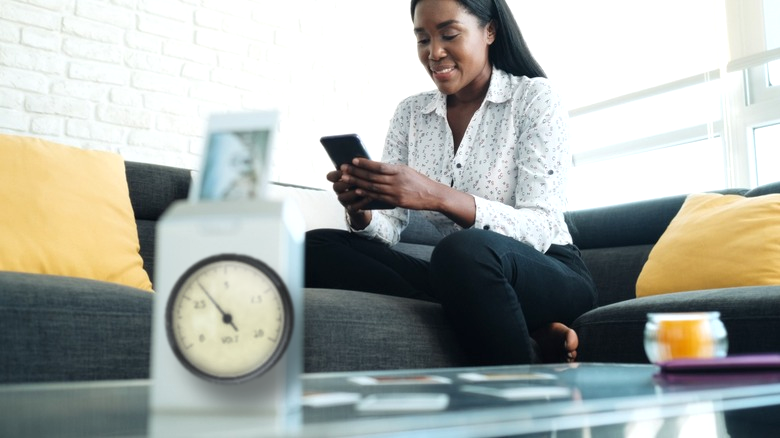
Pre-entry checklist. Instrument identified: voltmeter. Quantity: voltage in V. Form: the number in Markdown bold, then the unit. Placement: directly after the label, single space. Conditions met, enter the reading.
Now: **3.5** V
